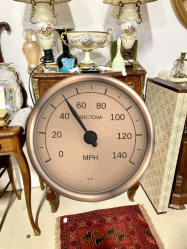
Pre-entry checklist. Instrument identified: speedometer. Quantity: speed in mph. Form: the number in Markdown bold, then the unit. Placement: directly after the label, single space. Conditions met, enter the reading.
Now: **50** mph
